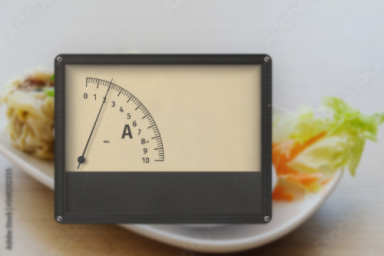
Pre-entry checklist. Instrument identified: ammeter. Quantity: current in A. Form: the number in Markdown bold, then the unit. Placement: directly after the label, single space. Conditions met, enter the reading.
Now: **2** A
